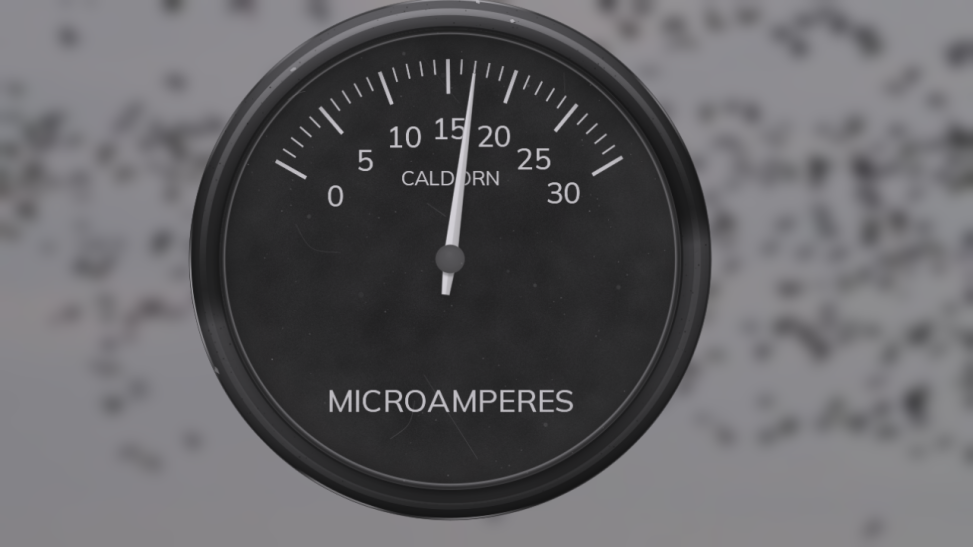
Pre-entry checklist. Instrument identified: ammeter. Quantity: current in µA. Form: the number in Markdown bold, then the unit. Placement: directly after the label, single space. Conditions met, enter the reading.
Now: **17** µA
